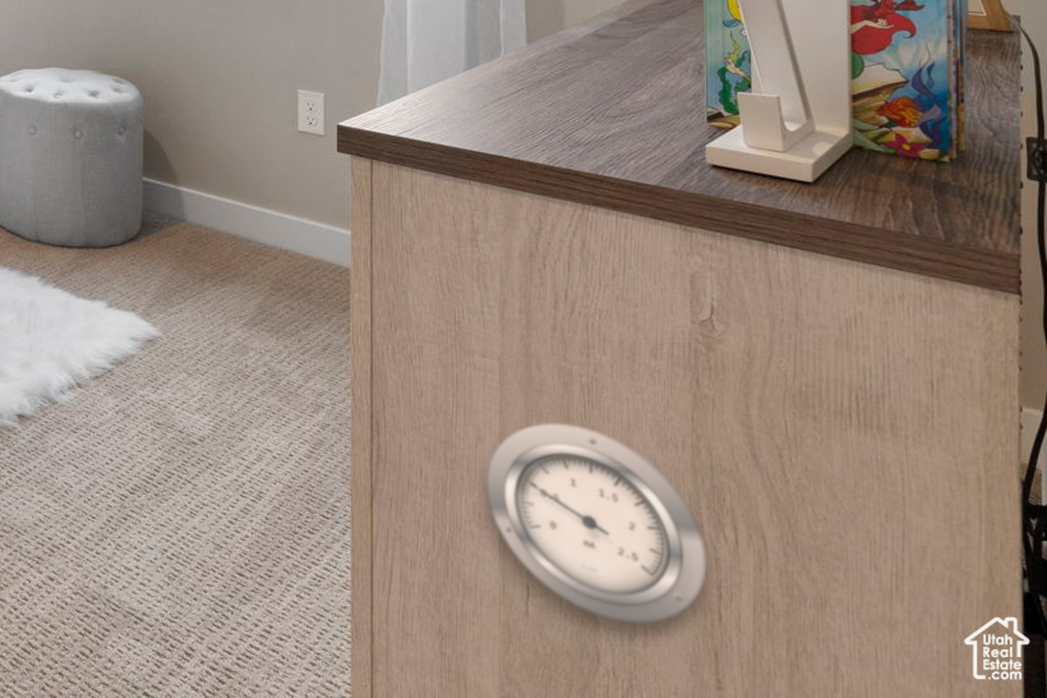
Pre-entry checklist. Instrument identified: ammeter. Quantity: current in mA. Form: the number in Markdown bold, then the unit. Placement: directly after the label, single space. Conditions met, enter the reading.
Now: **0.5** mA
